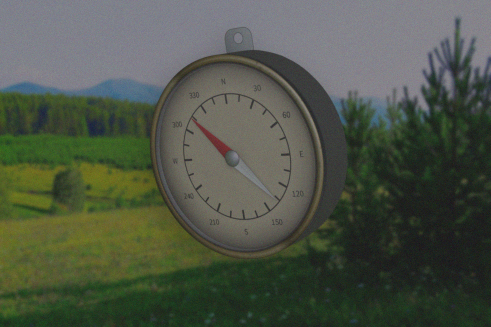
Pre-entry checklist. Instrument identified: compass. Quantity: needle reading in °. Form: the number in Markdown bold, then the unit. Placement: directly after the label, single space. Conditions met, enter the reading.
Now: **315** °
